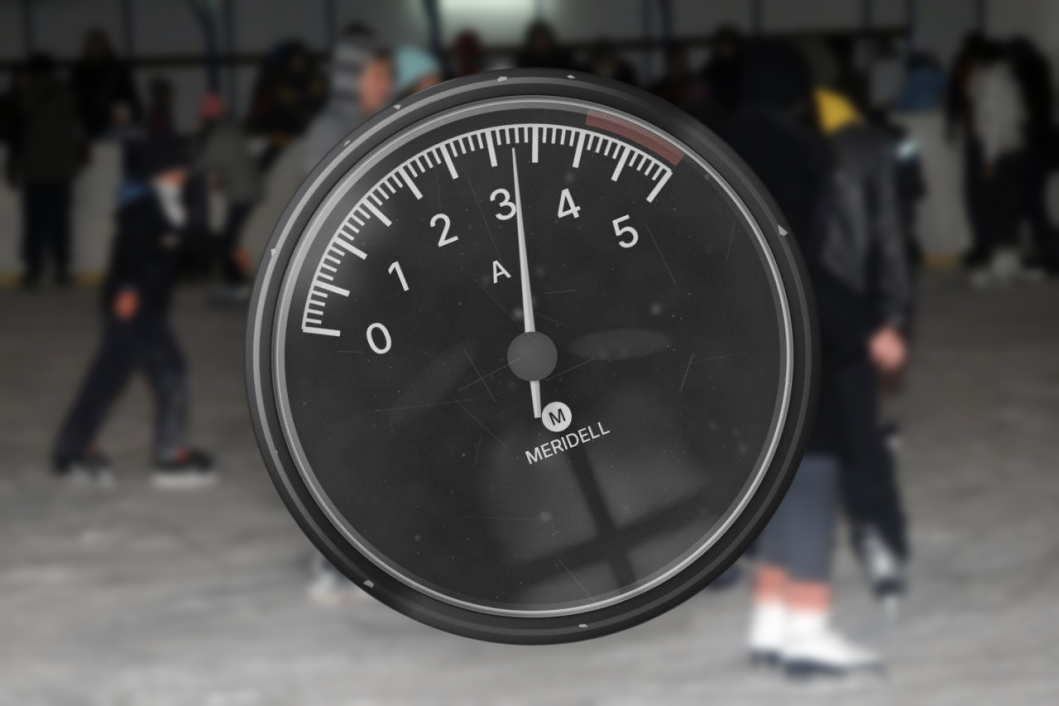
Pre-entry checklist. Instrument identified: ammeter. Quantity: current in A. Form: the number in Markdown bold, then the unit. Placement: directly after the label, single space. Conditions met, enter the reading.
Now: **3.25** A
